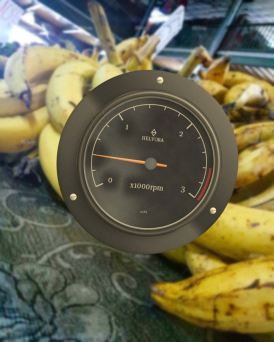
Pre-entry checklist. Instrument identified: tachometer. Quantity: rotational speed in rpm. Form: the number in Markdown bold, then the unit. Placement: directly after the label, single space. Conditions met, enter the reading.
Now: **400** rpm
